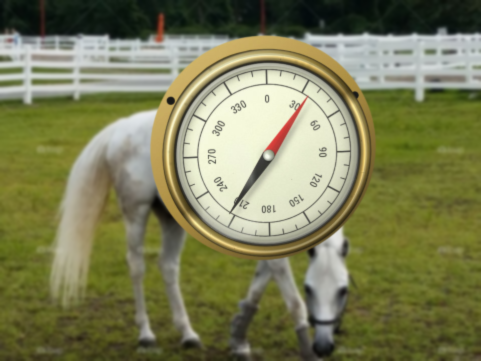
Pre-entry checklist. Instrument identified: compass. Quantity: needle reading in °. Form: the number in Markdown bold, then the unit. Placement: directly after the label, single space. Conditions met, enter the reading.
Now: **35** °
